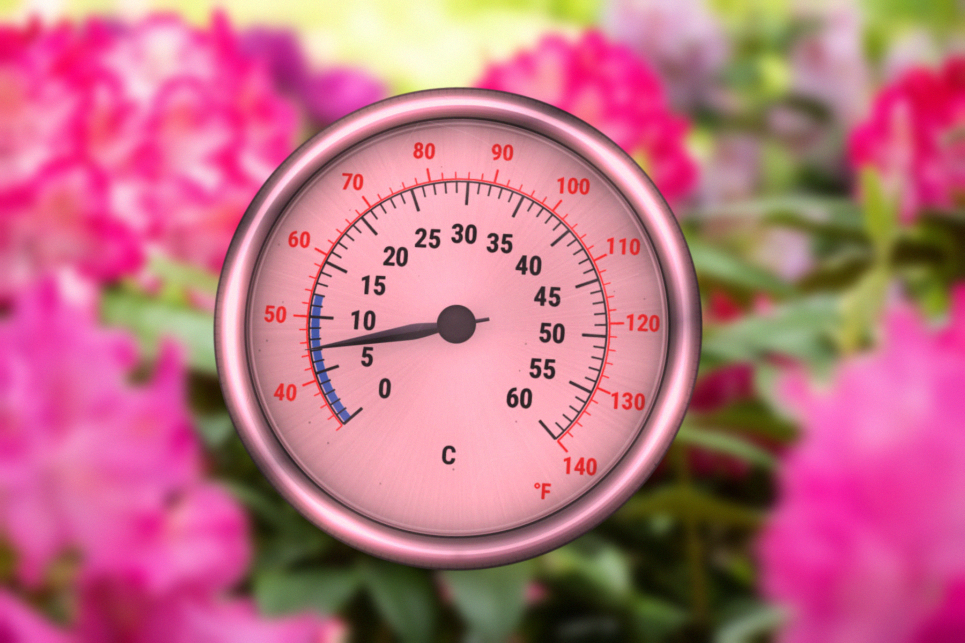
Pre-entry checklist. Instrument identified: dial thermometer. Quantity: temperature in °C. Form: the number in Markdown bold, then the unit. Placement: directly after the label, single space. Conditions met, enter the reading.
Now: **7** °C
